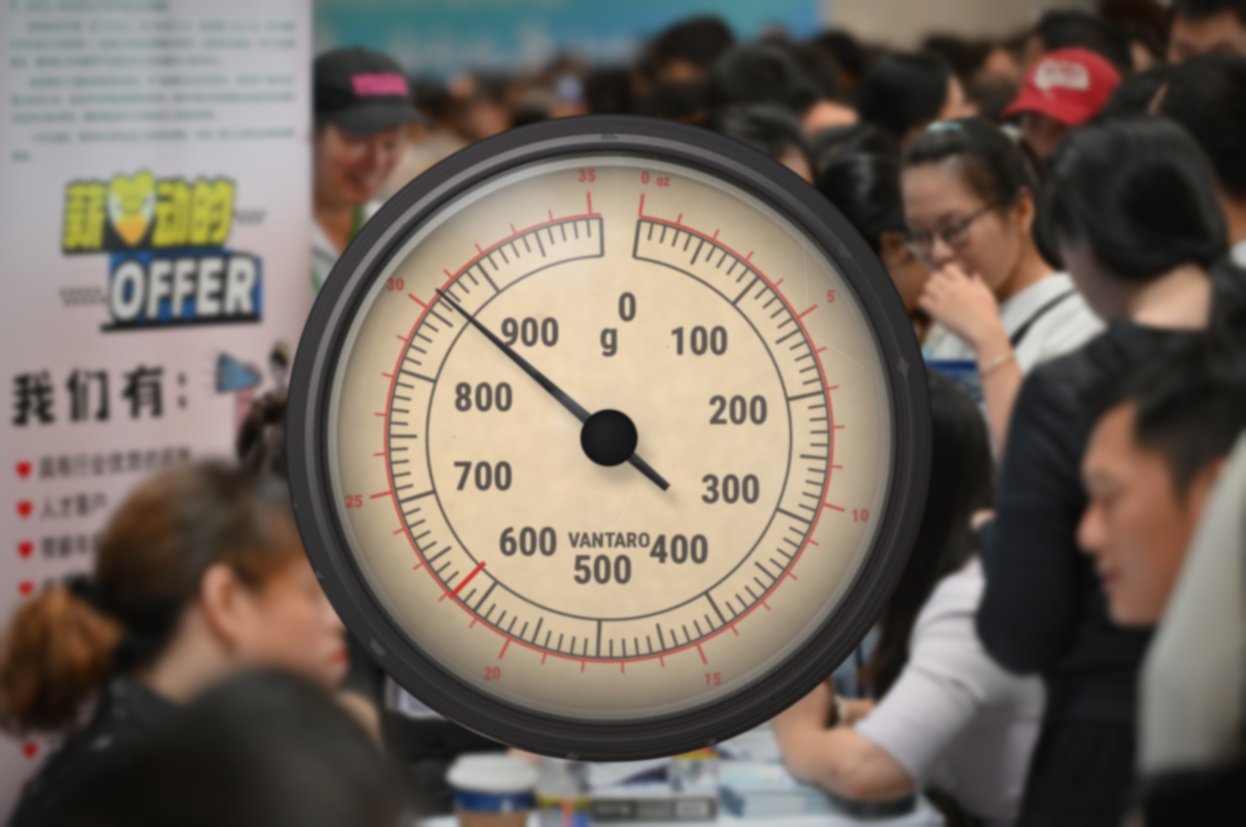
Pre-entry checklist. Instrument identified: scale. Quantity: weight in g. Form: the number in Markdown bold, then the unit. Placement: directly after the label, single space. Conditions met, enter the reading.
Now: **865** g
